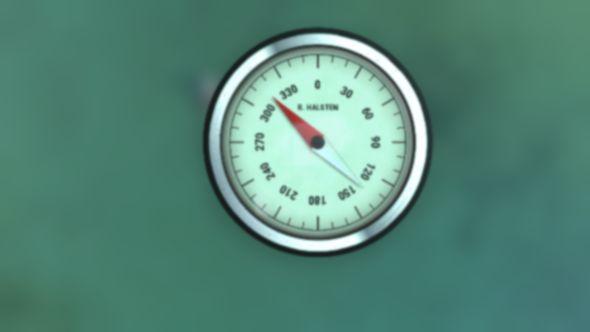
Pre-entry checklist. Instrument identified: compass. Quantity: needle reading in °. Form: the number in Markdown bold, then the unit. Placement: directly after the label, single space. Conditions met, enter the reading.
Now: **315** °
